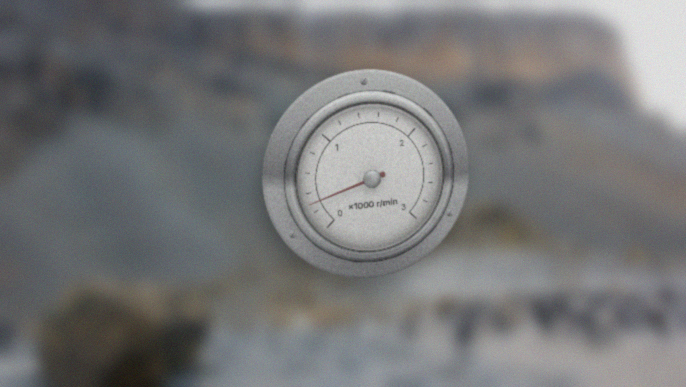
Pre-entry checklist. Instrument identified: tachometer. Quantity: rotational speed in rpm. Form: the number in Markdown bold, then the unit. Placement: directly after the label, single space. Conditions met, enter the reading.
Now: **300** rpm
